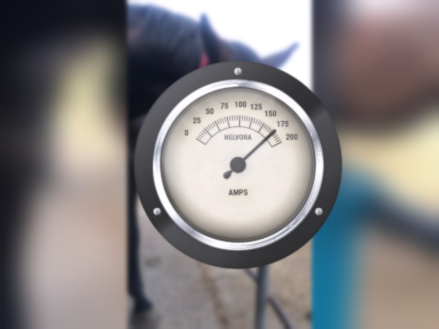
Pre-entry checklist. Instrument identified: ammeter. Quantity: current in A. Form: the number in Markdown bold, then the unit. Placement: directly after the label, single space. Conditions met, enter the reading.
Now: **175** A
